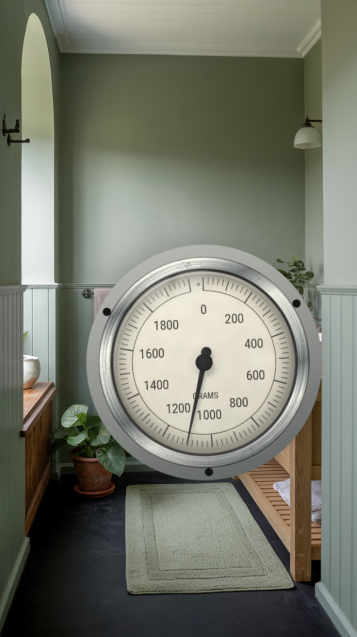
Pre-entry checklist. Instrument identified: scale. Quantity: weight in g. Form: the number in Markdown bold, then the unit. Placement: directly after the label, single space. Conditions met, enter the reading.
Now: **1100** g
